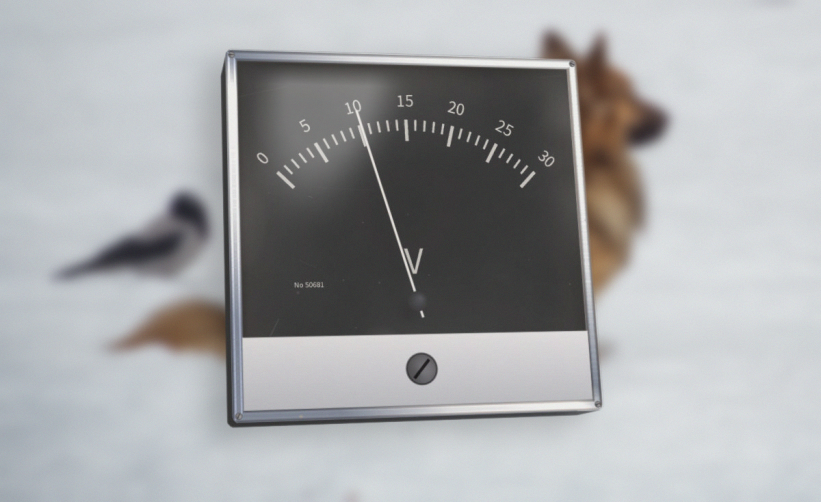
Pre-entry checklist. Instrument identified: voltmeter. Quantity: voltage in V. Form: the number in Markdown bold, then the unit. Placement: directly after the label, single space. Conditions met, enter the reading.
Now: **10** V
